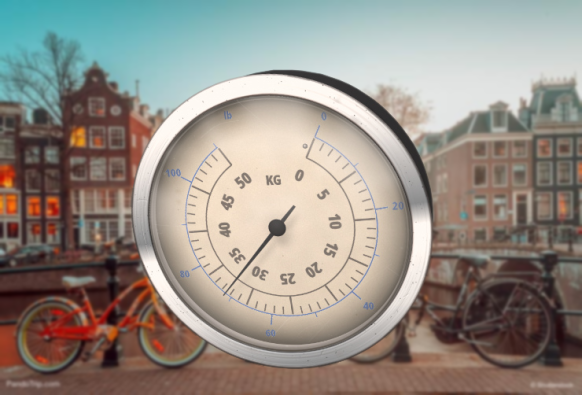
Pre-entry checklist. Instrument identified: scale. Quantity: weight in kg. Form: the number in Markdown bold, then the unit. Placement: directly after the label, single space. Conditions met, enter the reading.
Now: **32.5** kg
